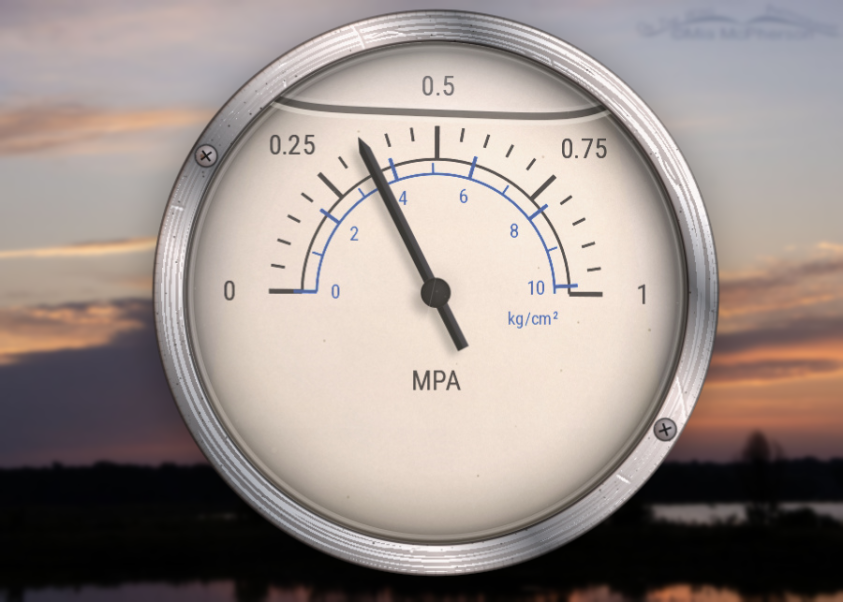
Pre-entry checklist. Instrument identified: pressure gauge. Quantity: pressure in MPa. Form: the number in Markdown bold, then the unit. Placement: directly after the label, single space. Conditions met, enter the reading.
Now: **0.35** MPa
